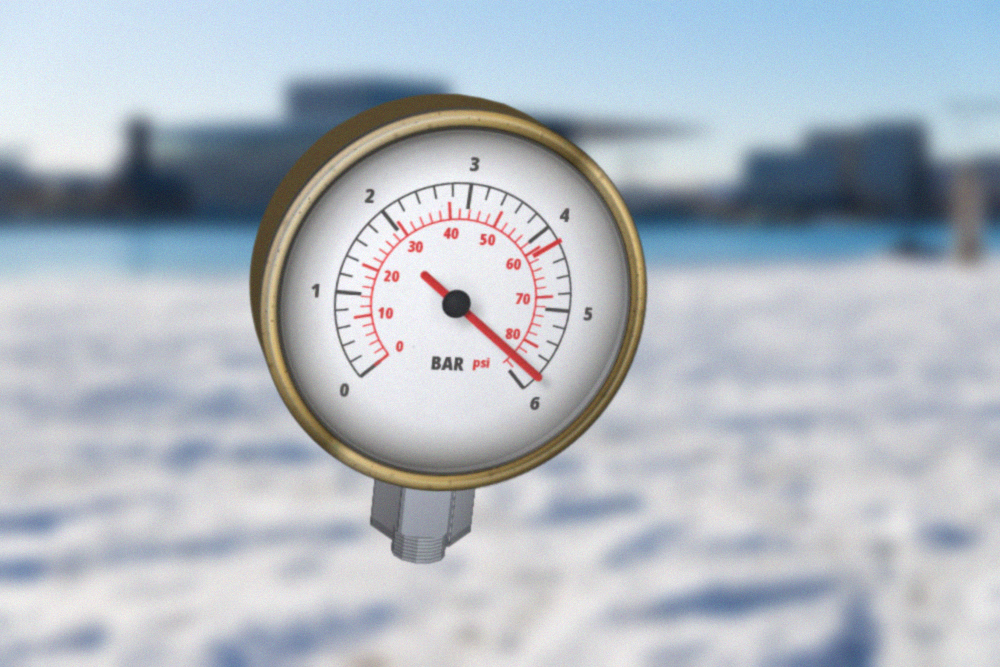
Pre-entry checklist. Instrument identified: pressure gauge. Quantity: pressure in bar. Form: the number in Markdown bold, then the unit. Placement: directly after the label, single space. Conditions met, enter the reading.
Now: **5.8** bar
